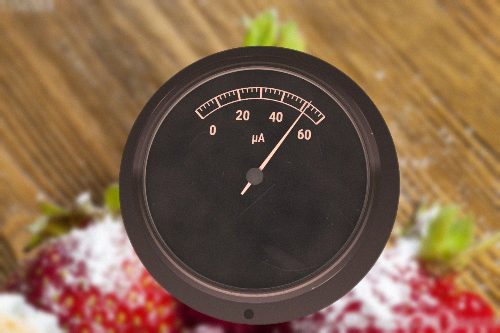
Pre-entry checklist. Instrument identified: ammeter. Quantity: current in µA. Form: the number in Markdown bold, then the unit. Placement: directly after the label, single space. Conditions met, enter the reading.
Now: **52** µA
